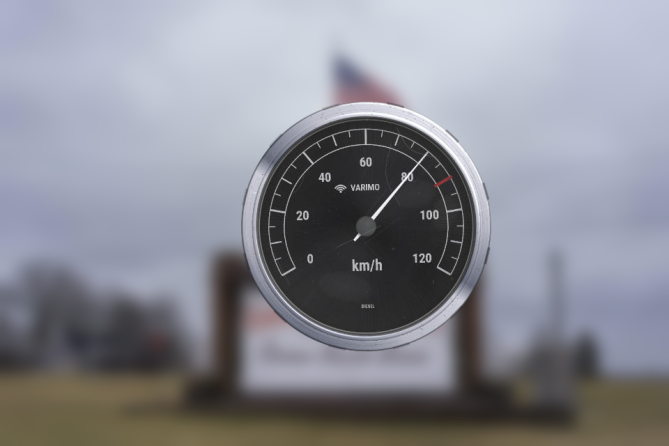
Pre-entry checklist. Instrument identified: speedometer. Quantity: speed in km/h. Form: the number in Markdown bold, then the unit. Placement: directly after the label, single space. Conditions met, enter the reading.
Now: **80** km/h
